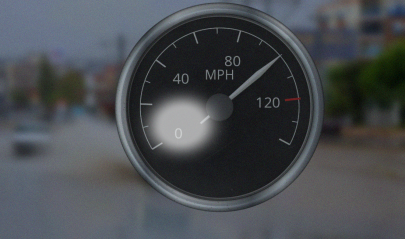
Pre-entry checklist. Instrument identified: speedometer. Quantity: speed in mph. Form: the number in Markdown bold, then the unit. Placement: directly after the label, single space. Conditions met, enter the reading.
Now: **100** mph
